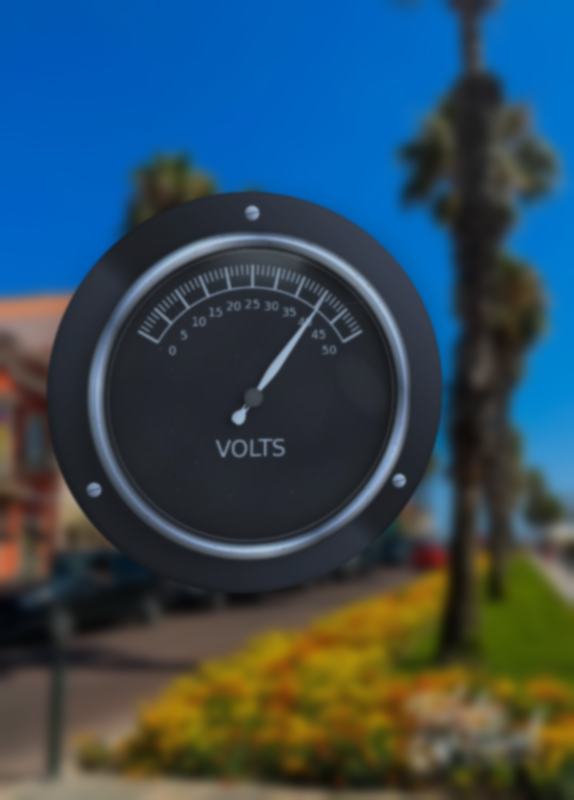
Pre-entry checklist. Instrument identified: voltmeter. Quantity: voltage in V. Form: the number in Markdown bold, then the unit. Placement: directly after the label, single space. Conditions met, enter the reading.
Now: **40** V
